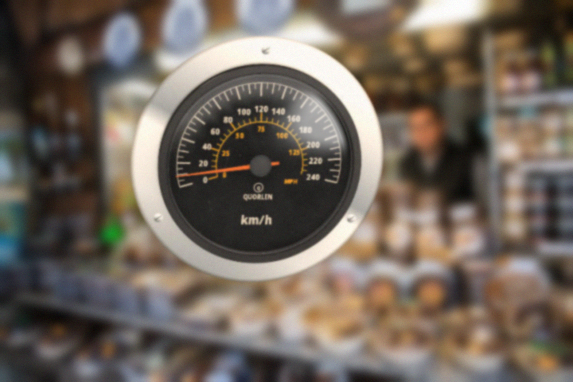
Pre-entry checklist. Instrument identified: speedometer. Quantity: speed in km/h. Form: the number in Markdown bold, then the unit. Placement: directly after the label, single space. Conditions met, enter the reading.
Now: **10** km/h
